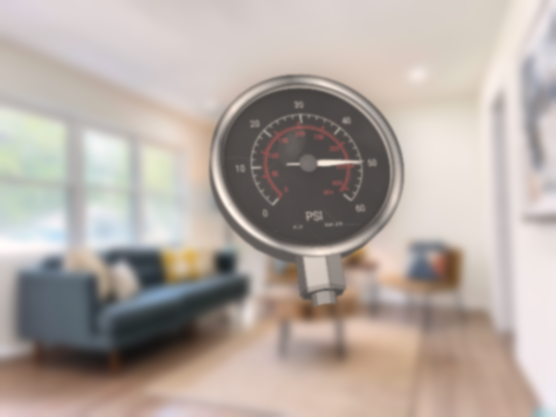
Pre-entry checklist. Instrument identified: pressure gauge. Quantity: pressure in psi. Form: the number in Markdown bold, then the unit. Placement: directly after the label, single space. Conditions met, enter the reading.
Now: **50** psi
